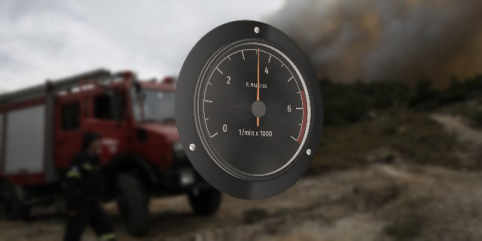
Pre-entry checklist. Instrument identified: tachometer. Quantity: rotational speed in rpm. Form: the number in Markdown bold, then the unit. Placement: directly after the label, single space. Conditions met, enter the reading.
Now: **3500** rpm
